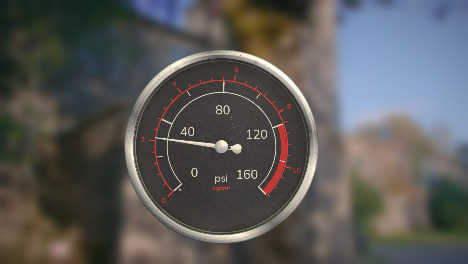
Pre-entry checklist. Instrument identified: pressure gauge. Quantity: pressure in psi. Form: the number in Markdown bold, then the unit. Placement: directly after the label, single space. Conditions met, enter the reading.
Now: **30** psi
